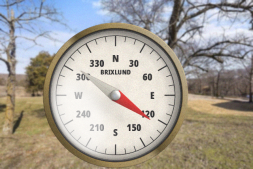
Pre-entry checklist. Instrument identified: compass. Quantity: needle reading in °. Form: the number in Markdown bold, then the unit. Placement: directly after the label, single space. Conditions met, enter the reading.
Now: **125** °
